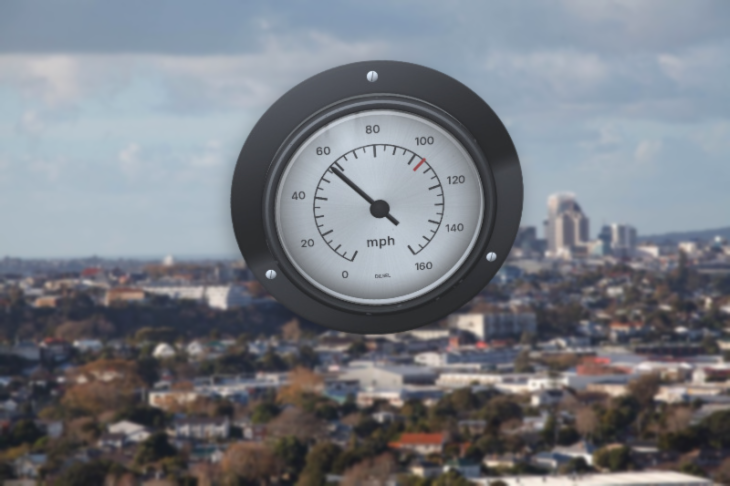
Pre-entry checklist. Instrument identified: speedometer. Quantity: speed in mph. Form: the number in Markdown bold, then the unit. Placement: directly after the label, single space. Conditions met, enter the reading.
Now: **57.5** mph
